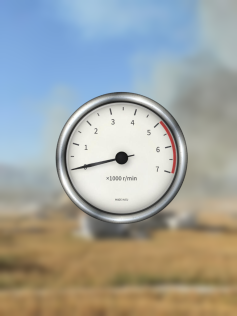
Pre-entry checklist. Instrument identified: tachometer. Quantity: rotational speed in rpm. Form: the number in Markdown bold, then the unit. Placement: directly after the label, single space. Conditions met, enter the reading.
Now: **0** rpm
